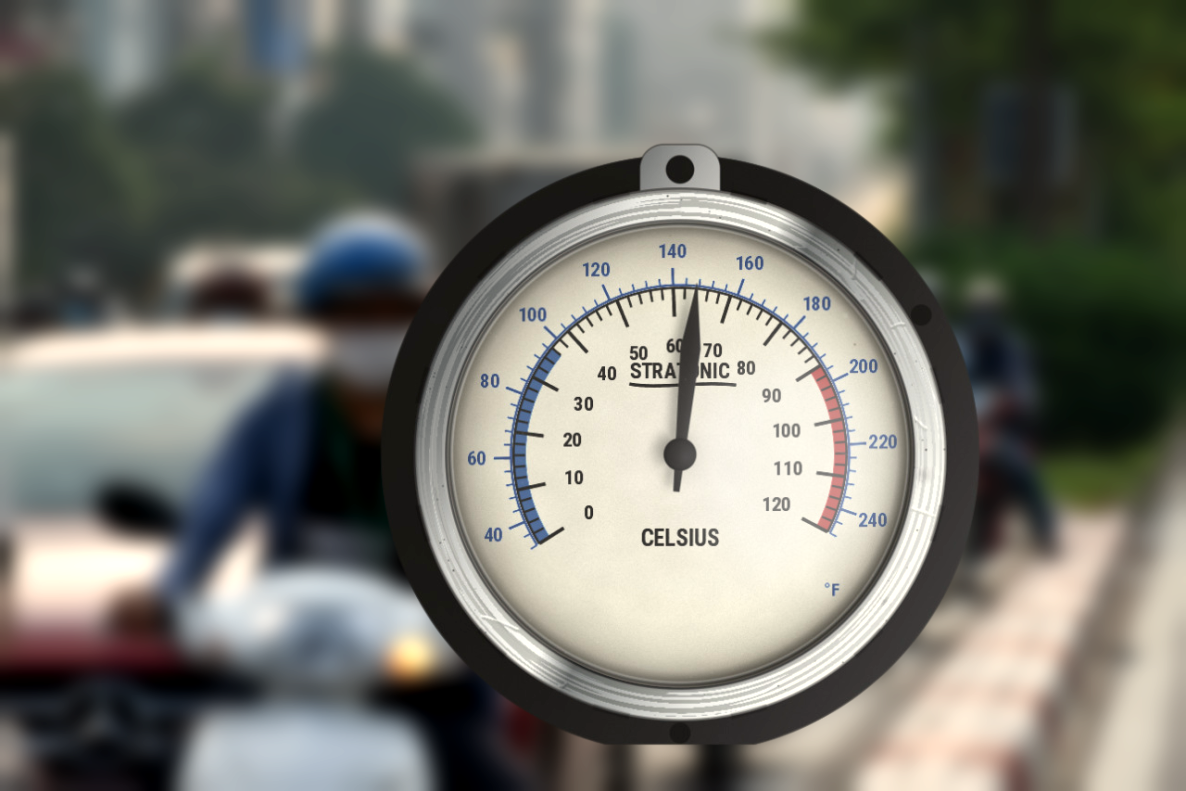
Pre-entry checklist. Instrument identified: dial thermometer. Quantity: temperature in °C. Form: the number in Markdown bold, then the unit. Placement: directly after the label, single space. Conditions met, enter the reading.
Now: **64** °C
